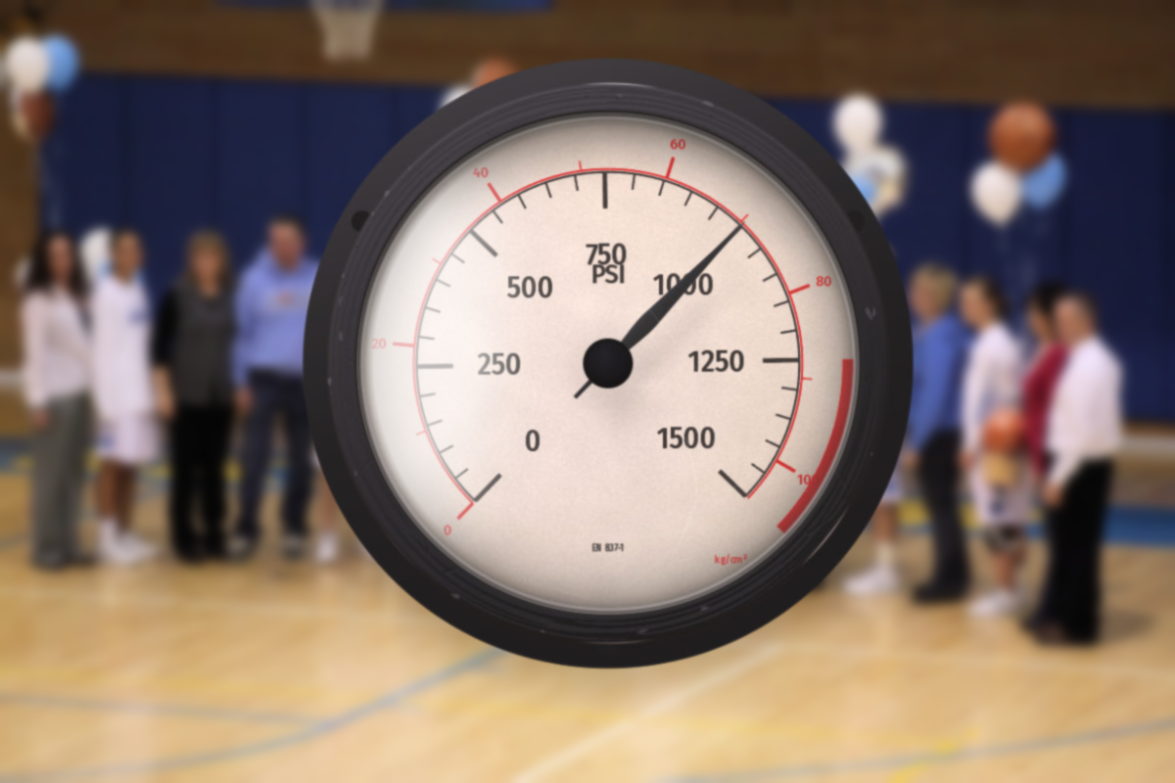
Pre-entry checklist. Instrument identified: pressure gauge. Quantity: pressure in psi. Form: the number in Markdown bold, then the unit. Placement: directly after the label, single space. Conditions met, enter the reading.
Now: **1000** psi
